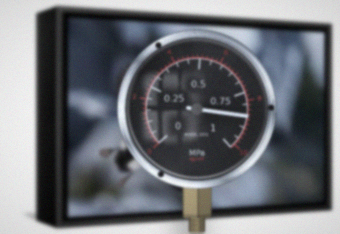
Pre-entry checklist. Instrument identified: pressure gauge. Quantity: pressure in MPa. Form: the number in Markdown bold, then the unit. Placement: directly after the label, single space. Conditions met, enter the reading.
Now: **0.85** MPa
